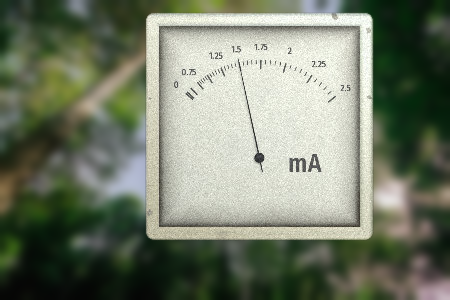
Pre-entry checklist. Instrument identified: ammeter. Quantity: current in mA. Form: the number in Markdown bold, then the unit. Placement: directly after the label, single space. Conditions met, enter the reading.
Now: **1.5** mA
